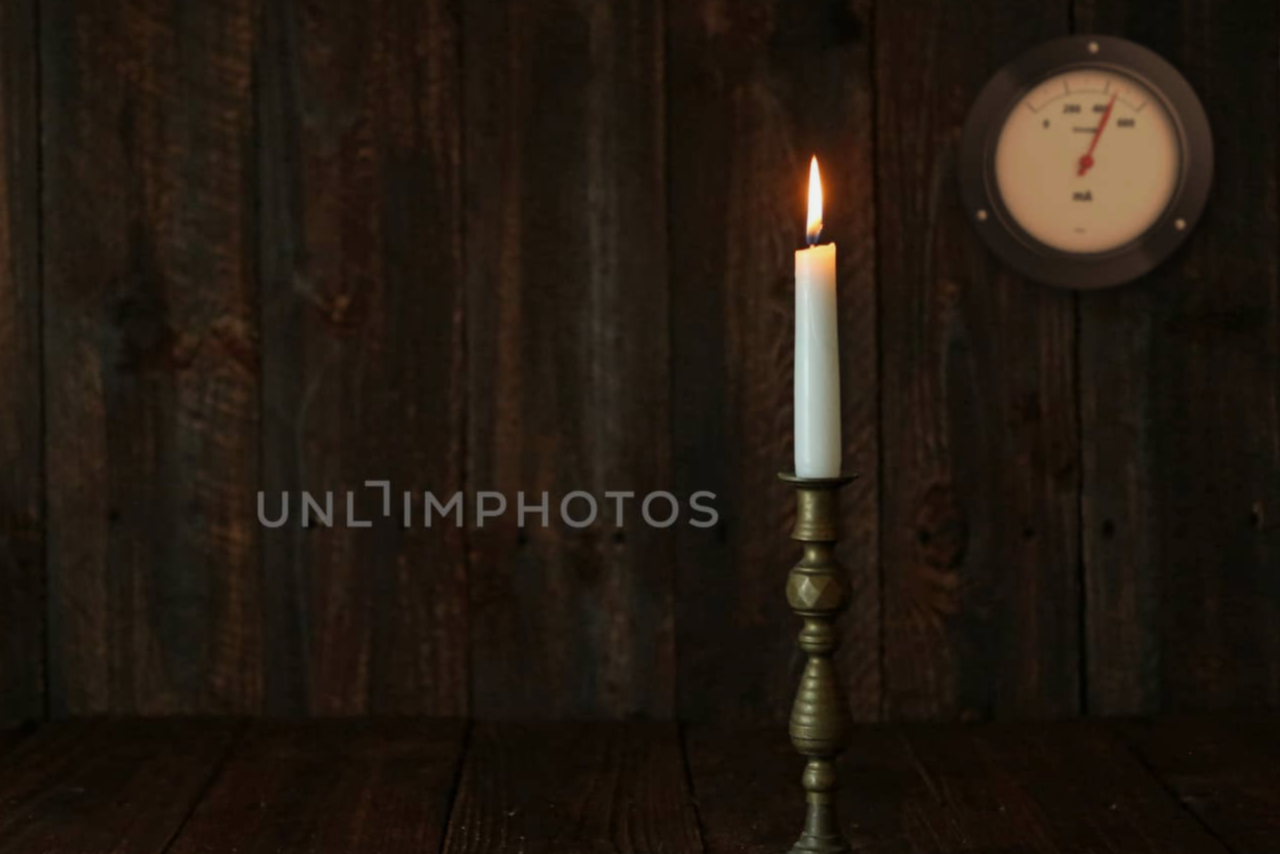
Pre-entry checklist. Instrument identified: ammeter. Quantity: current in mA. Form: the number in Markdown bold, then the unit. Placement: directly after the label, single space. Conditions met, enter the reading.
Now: **450** mA
